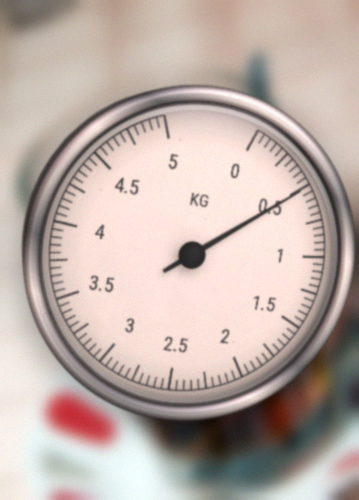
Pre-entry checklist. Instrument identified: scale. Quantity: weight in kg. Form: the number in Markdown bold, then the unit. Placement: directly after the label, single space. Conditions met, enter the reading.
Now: **0.5** kg
